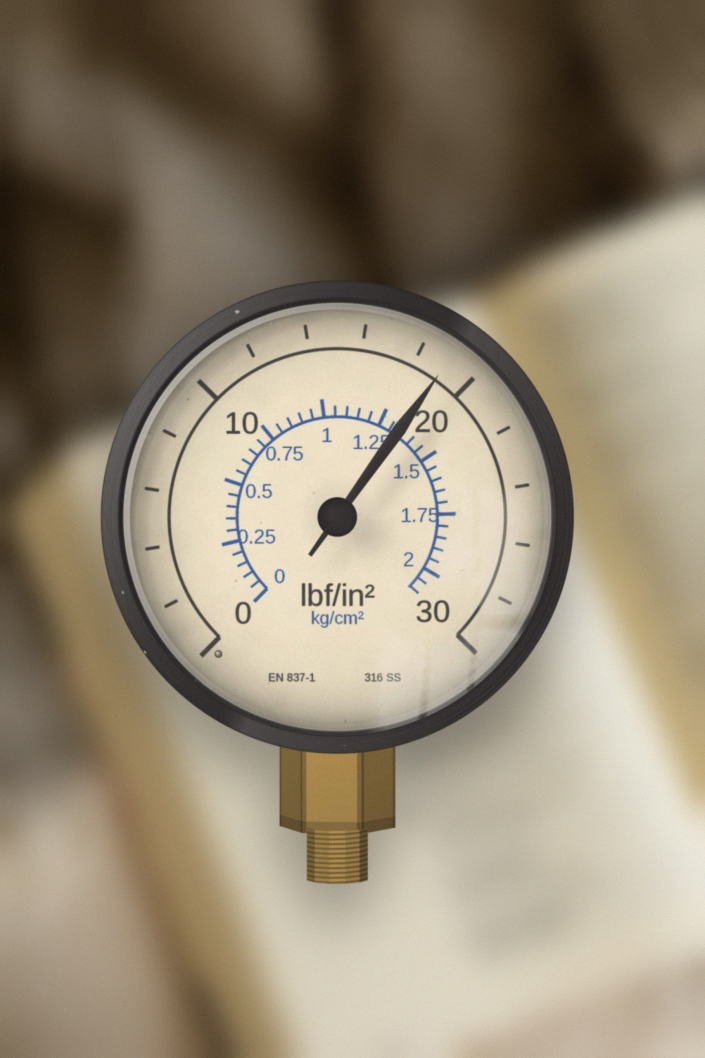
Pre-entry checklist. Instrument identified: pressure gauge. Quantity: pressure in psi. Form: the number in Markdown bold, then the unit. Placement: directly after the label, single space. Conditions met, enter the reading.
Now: **19** psi
